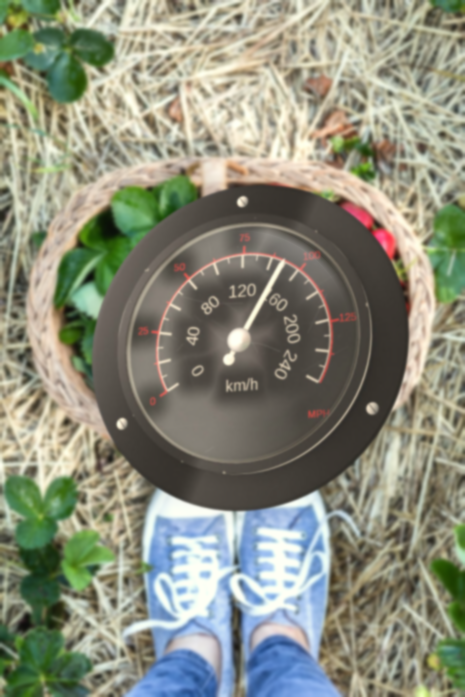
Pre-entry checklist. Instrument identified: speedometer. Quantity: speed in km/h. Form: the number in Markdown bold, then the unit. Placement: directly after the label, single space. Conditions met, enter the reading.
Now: **150** km/h
